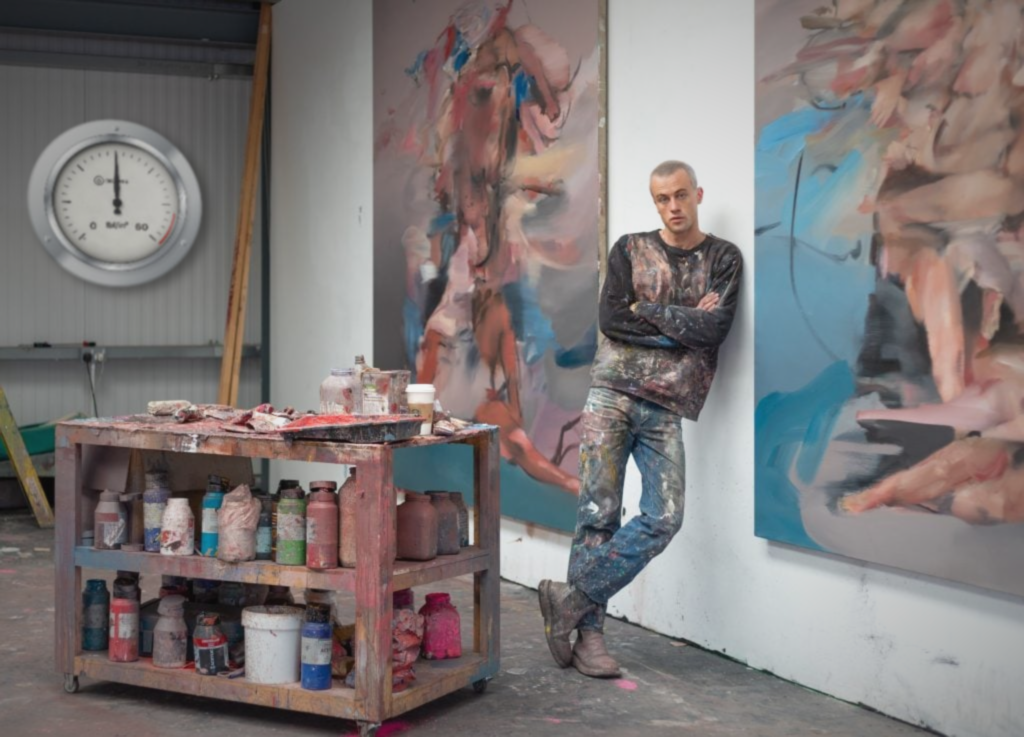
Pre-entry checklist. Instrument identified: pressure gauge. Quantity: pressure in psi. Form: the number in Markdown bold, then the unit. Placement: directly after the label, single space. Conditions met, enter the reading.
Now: **30** psi
